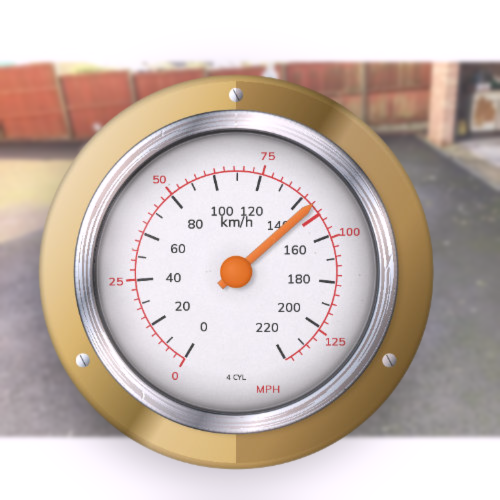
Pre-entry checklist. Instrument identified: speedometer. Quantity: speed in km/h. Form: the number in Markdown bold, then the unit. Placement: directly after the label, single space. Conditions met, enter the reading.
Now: **145** km/h
